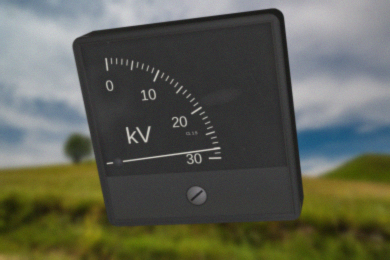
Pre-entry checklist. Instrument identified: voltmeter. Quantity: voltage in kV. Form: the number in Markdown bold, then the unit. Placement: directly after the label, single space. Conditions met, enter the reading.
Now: **28** kV
